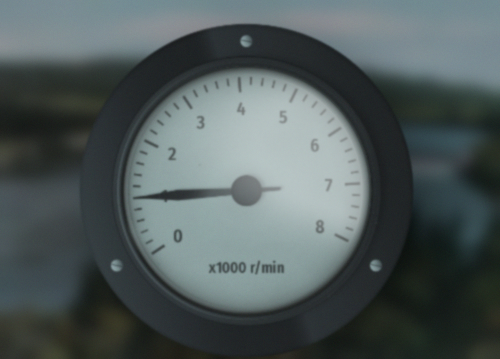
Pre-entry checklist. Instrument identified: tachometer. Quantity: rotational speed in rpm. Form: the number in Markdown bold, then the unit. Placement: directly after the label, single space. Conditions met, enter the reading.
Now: **1000** rpm
